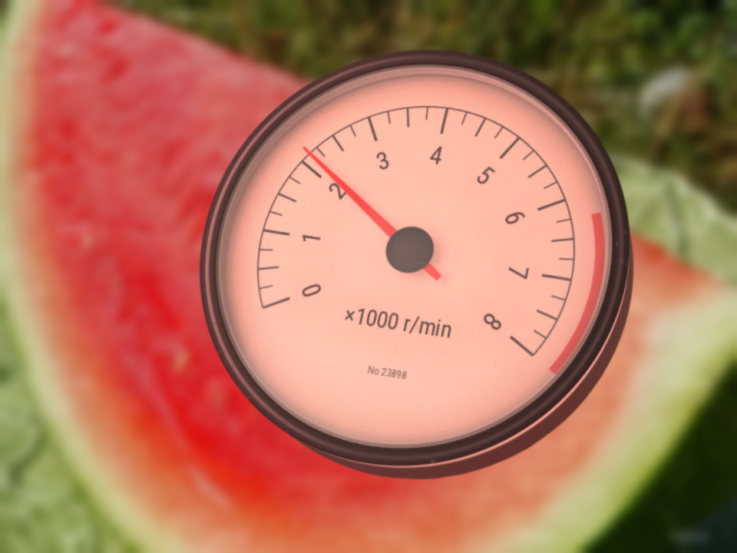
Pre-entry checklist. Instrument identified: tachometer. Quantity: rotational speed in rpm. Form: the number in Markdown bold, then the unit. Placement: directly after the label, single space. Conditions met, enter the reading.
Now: **2125** rpm
